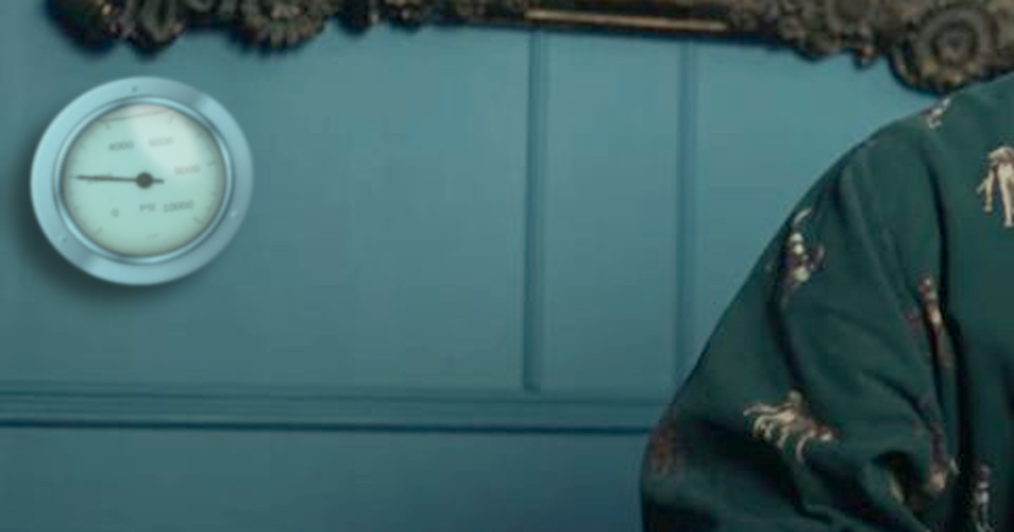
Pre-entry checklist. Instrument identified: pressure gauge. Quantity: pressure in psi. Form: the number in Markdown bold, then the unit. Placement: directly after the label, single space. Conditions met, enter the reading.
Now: **2000** psi
